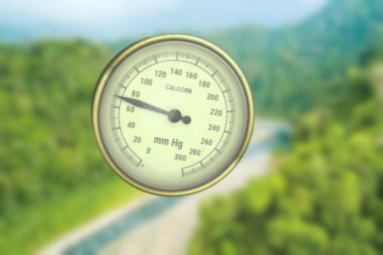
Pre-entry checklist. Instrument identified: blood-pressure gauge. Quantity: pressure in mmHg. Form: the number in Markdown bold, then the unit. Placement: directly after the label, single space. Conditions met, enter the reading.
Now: **70** mmHg
